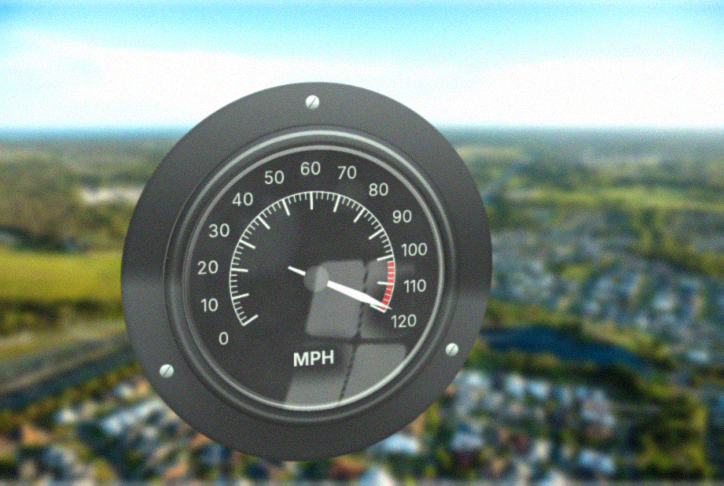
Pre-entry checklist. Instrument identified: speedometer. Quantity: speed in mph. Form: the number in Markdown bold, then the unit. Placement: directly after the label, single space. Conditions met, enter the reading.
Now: **118** mph
